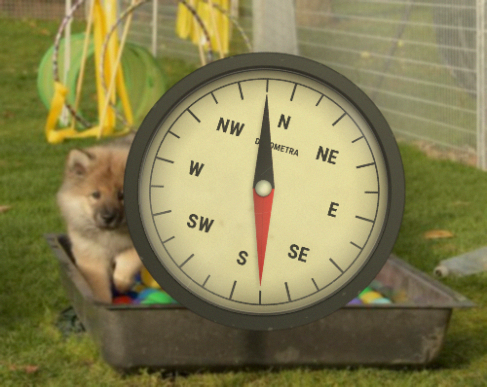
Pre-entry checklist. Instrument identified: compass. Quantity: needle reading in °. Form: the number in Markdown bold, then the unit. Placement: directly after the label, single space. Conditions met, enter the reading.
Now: **165** °
